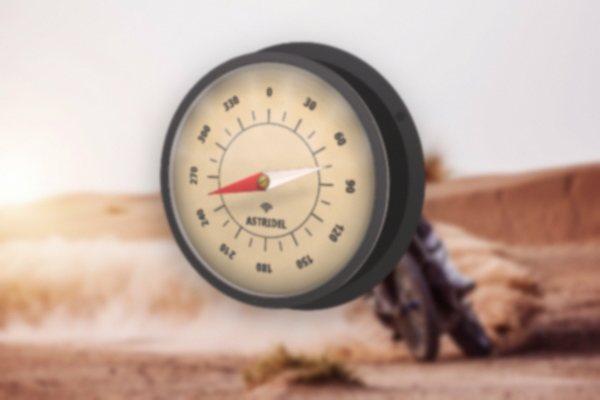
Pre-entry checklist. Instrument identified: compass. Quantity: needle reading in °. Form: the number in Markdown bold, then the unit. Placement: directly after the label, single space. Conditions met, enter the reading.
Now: **255** °
